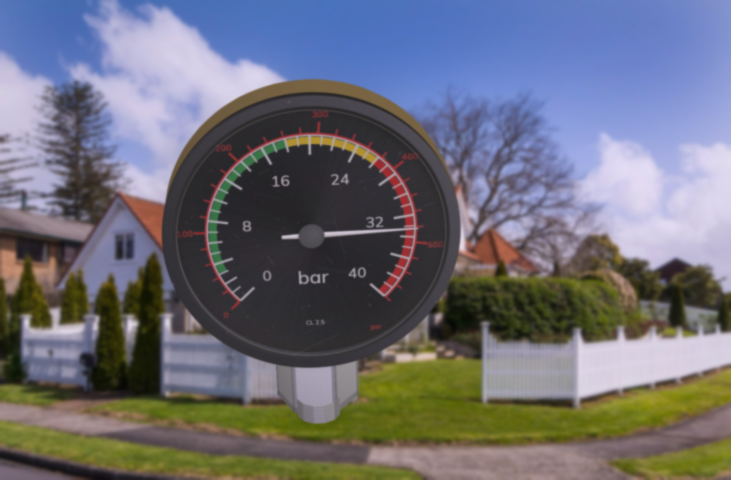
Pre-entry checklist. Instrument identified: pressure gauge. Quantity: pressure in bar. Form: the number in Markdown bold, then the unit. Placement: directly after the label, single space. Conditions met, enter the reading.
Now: **33** bar
